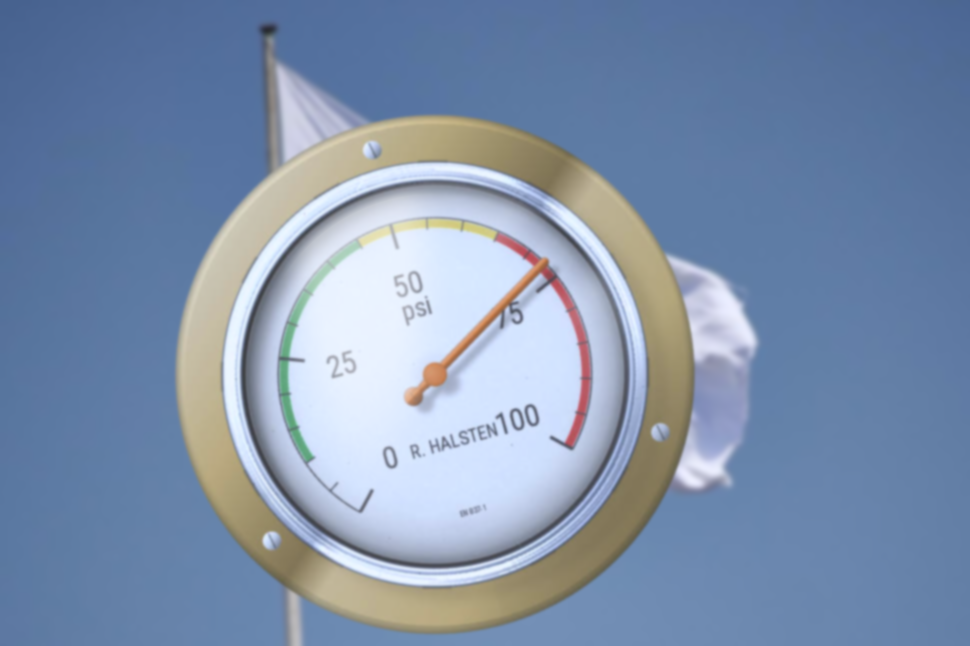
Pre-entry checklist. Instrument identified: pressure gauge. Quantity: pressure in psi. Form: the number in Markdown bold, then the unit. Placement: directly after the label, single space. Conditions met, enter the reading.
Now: **72.5** psi
